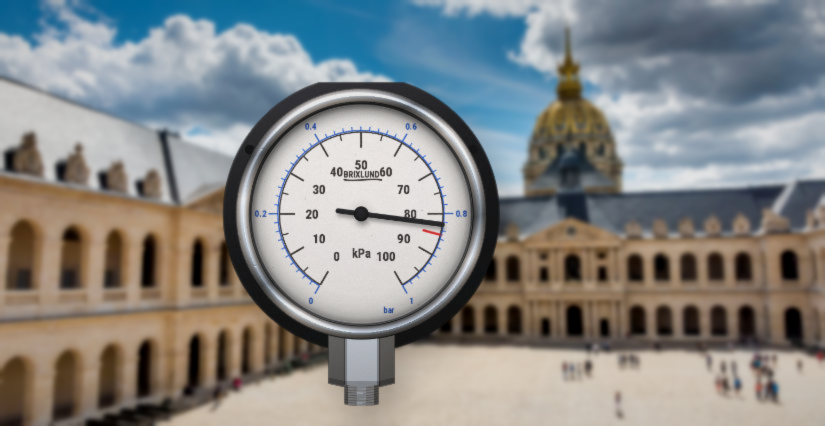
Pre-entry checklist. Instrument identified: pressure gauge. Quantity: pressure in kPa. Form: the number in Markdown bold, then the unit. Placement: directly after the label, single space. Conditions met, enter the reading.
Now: **82.5** kPa
